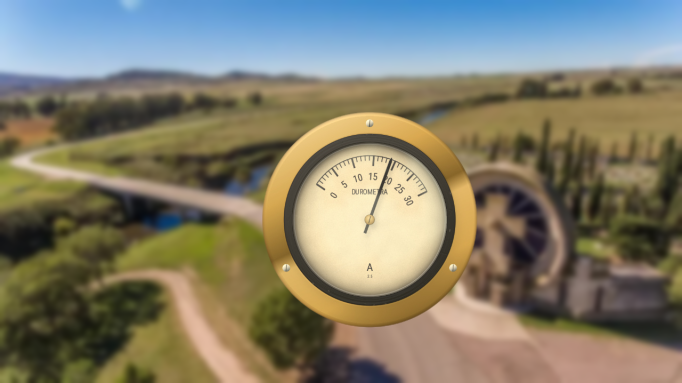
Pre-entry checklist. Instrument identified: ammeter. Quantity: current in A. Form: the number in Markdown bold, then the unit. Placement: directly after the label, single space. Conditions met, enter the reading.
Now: **19** A
